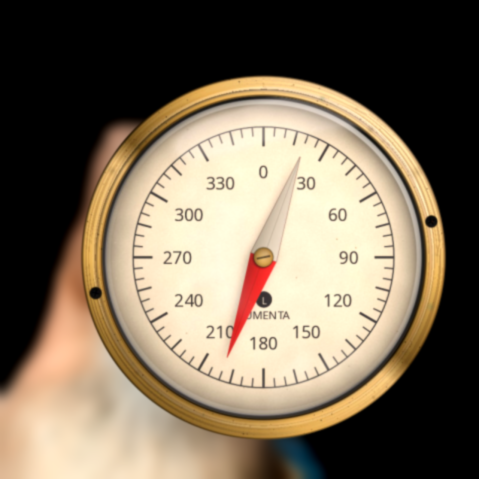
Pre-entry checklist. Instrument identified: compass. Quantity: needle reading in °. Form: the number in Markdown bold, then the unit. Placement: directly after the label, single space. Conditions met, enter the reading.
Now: **200** °
